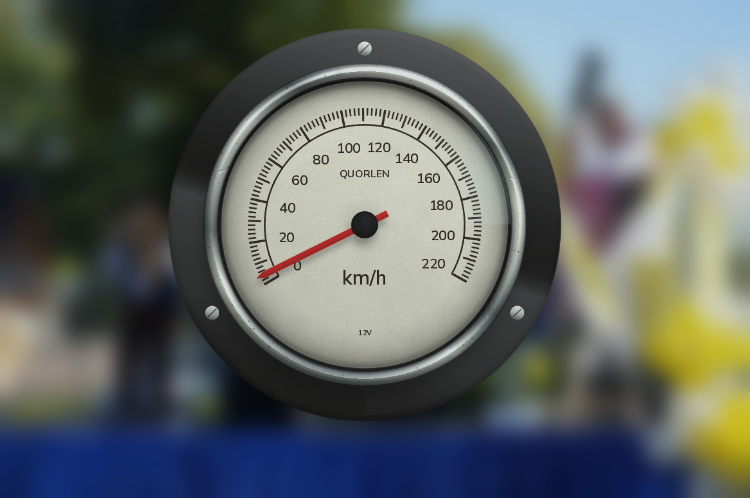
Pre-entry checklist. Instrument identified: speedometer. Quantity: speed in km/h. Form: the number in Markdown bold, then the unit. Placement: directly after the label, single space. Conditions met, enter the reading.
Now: **4** km/h
